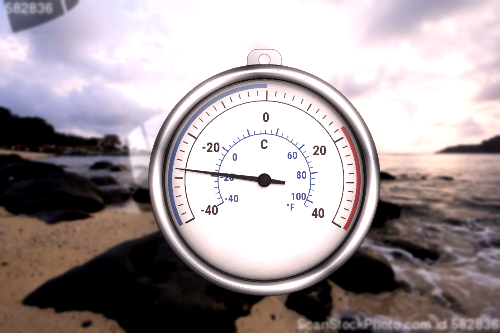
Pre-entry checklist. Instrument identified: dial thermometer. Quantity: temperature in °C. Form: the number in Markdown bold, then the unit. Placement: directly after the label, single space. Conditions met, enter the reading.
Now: **-28** °C
